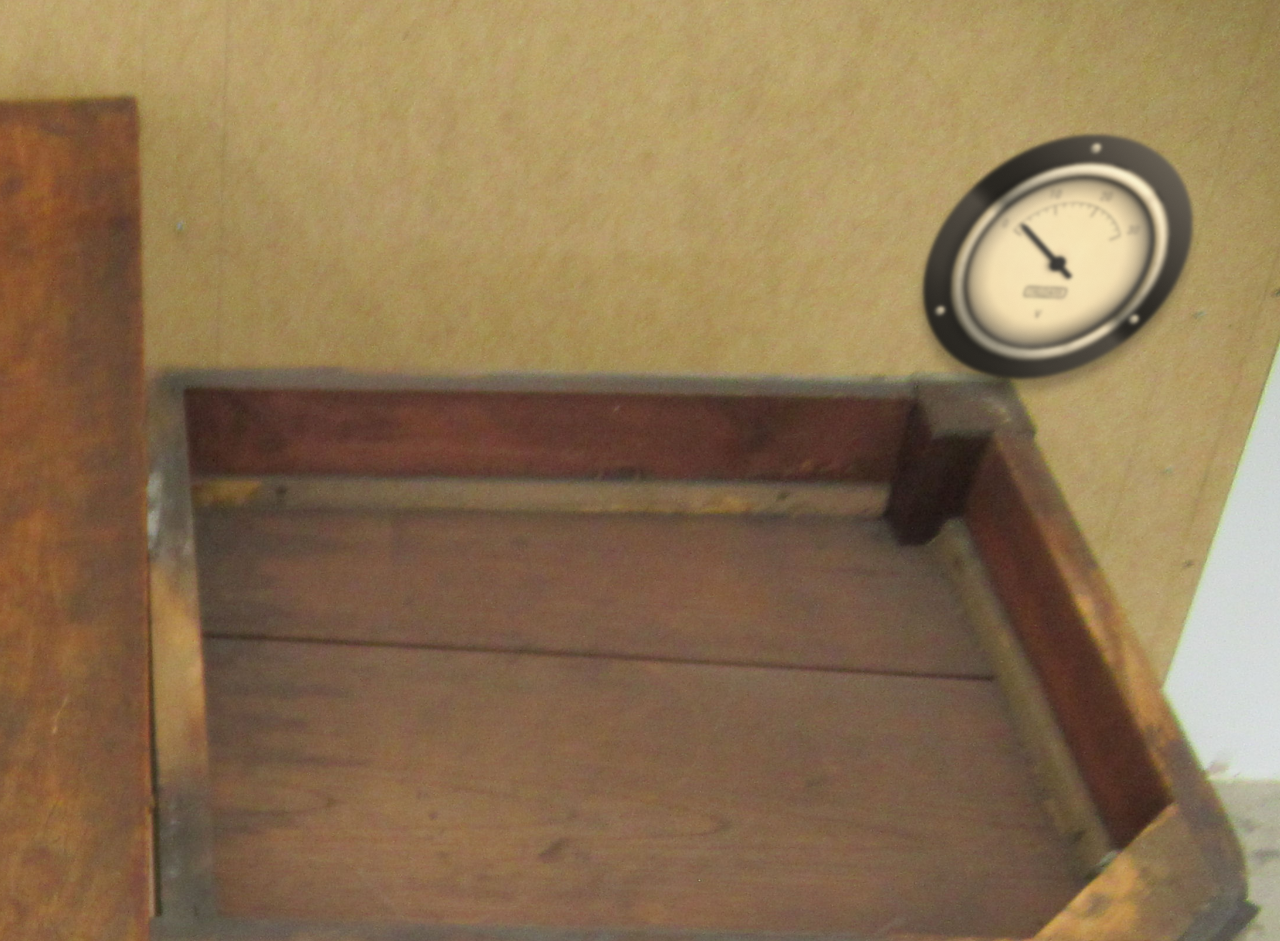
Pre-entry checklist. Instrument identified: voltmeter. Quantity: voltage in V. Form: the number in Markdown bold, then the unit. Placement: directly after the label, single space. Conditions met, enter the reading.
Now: **2** V
